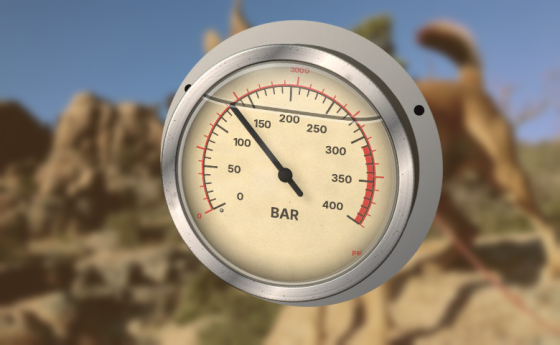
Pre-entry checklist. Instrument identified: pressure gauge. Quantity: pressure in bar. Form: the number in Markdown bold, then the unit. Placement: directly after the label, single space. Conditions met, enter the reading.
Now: **130** bar
